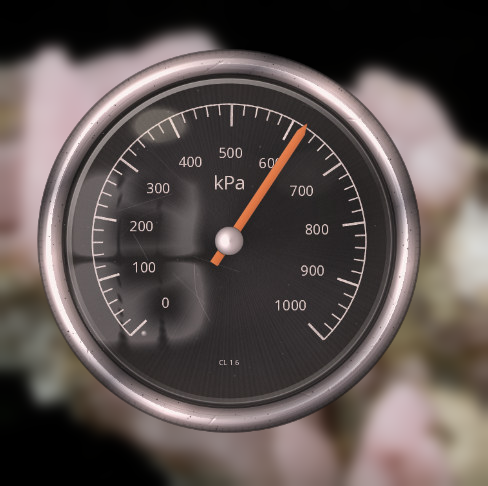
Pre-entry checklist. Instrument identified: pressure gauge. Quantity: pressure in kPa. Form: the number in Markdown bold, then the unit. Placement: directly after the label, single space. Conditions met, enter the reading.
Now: **620** kPa
